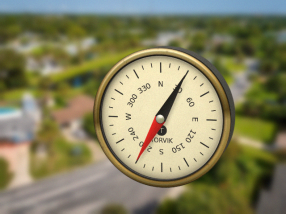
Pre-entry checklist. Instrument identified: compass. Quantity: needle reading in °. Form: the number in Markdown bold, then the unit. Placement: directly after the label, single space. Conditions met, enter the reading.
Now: **210** °
